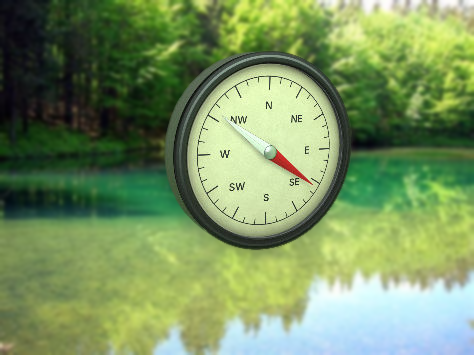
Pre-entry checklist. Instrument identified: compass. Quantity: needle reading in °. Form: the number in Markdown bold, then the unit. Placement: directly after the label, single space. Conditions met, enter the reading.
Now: **125** °
